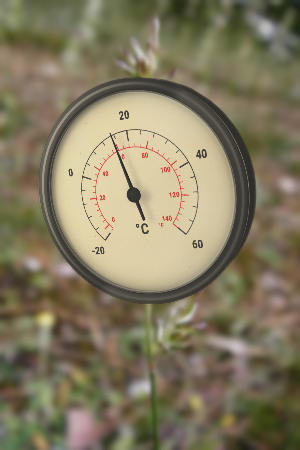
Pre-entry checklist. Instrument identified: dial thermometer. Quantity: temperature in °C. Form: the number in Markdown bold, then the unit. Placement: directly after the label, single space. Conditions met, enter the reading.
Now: **16** °C
